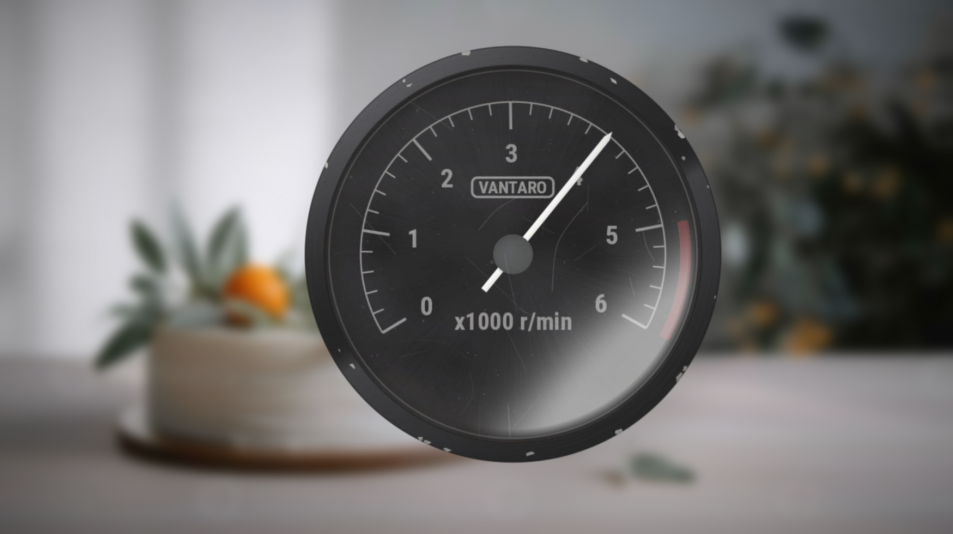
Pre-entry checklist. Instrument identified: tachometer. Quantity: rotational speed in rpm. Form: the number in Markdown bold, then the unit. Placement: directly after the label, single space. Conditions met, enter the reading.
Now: **4000** rpm
